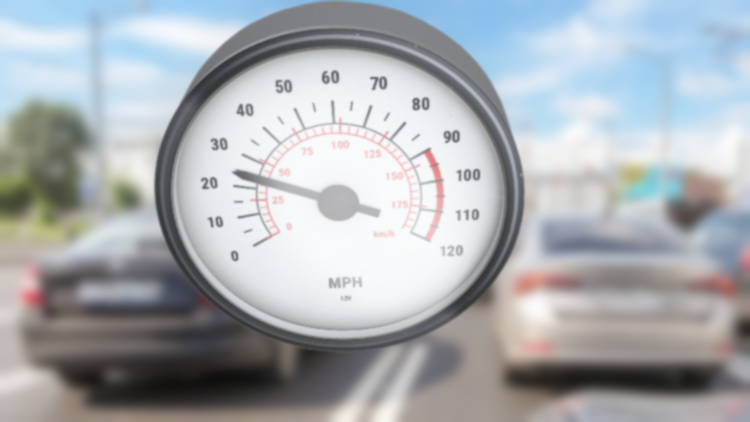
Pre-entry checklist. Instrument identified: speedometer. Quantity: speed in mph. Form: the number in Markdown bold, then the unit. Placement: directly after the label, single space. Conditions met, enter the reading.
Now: **25** mph
